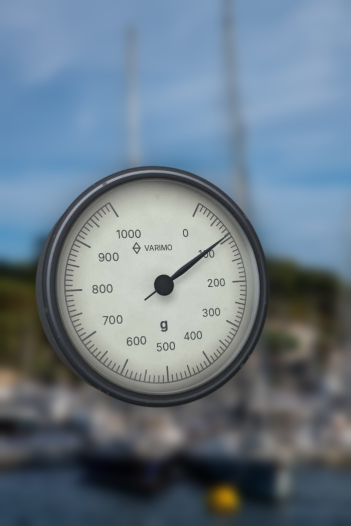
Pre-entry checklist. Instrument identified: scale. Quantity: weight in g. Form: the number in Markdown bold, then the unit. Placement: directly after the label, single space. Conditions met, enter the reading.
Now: **90** g
